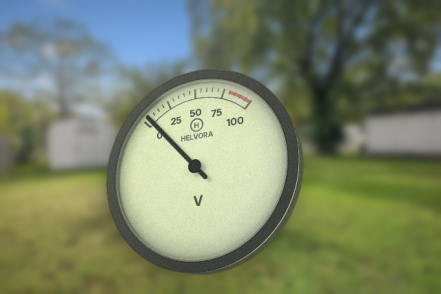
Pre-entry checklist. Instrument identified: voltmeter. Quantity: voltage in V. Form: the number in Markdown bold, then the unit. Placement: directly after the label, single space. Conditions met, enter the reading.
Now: **5** V
